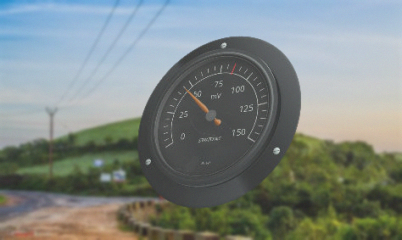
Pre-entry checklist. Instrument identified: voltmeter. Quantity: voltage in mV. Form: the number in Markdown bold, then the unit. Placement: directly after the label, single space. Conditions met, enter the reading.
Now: **45** mV
